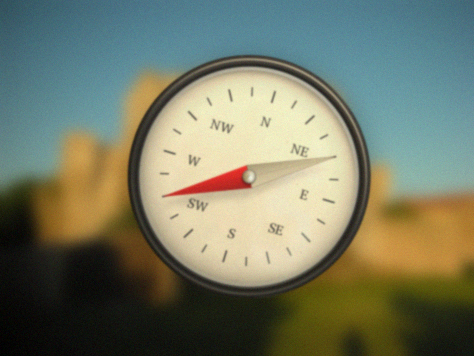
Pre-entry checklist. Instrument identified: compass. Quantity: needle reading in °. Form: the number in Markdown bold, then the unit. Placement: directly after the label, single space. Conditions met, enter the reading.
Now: **240** °
